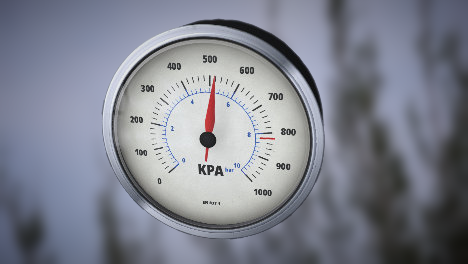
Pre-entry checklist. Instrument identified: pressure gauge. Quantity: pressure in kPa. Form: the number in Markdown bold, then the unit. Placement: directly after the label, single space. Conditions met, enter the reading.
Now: **520** kPa
